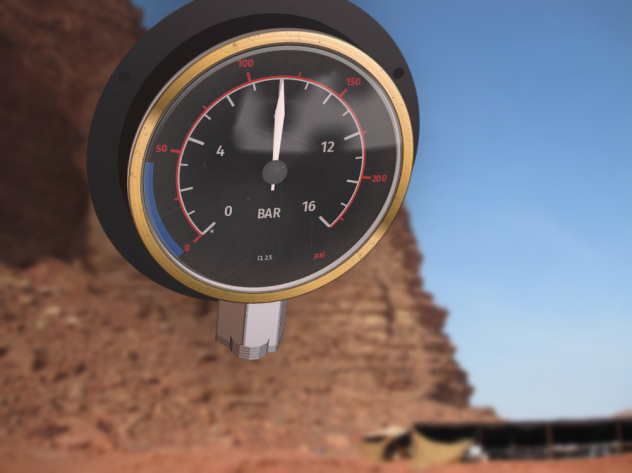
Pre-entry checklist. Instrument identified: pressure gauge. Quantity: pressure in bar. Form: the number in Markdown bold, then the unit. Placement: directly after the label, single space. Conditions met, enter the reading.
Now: **8** bar
